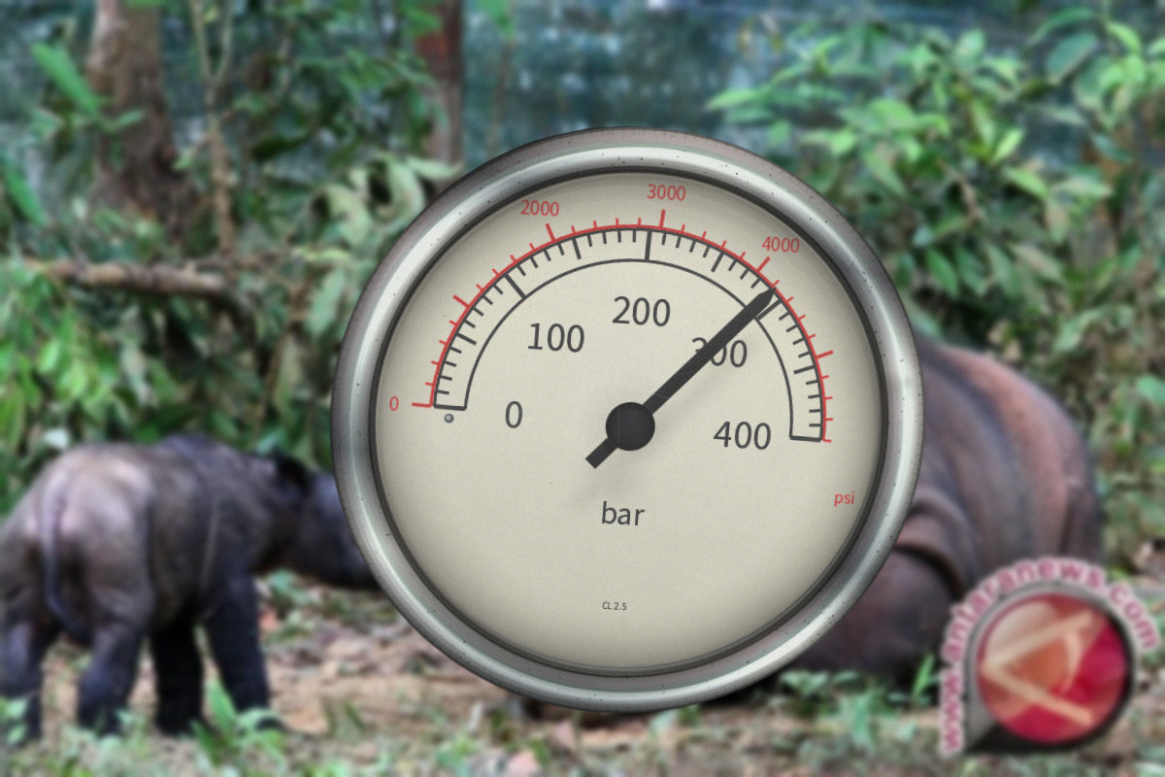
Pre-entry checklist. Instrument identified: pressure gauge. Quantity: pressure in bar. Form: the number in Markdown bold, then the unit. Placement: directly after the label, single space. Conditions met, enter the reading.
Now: **290** bar
